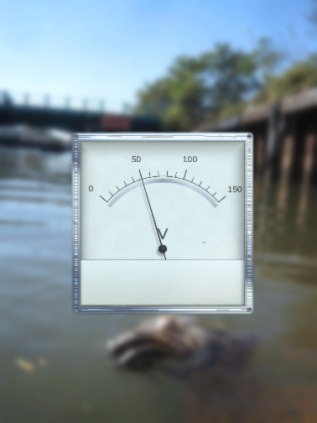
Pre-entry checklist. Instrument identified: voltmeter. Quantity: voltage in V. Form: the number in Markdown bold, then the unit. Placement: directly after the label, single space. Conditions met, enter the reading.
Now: **50** V
